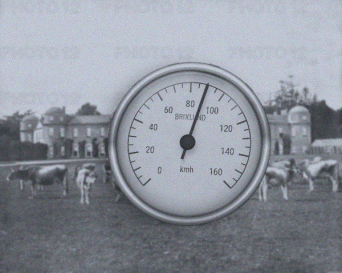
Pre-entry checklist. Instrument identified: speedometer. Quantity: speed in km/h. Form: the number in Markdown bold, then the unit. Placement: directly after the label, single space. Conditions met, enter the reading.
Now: **90** km/h
